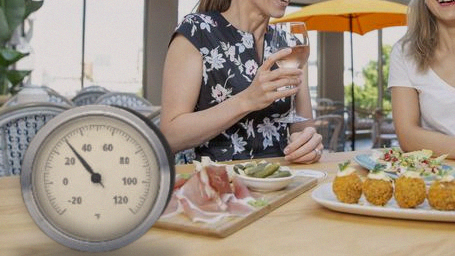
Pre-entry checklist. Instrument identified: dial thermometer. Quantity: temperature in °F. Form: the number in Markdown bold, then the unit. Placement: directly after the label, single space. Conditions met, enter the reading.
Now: **30** °F
